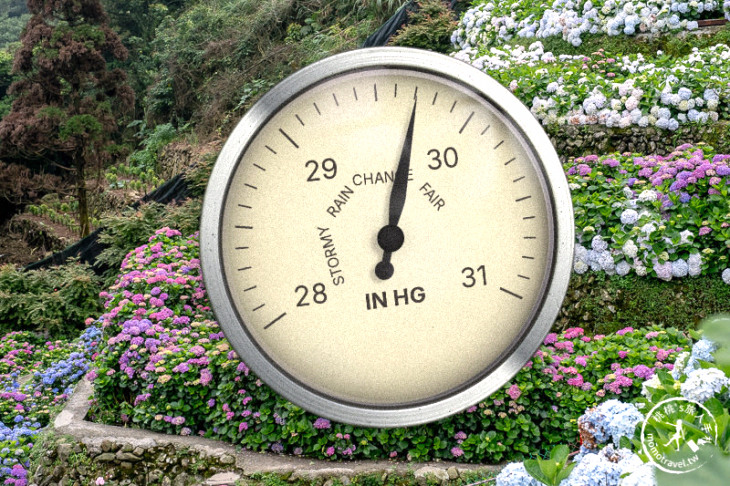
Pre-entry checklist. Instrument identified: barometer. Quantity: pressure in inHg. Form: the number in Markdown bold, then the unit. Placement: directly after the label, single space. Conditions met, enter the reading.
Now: **29.7** inHg
